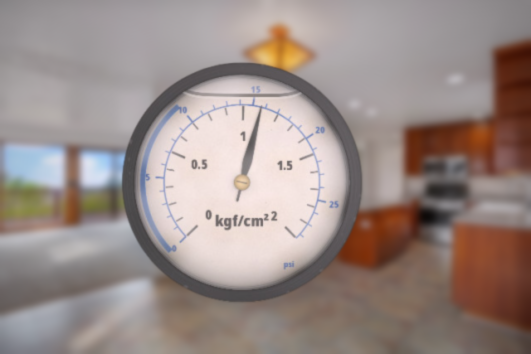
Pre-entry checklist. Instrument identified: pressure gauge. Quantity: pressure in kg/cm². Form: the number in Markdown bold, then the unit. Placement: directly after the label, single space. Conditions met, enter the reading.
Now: **1.1** kg/cm²
